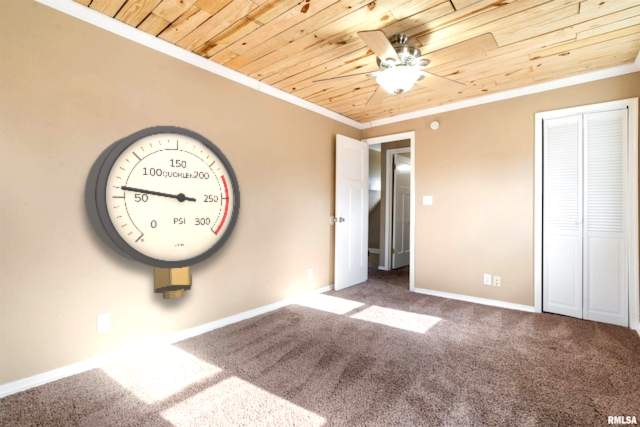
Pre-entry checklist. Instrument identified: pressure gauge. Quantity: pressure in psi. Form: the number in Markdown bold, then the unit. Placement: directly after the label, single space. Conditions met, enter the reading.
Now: **60** psi
